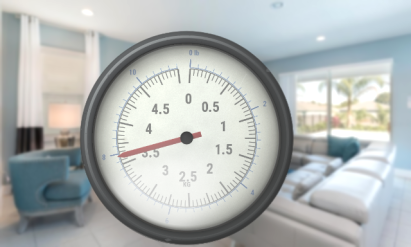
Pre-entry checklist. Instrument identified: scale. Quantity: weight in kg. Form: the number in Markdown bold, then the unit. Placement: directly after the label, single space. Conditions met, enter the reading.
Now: **3.6** kg
